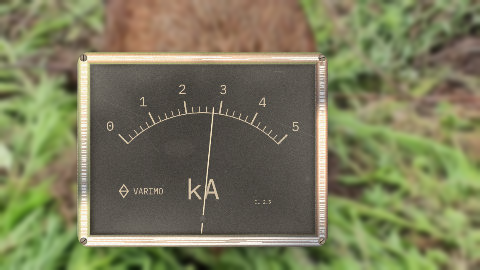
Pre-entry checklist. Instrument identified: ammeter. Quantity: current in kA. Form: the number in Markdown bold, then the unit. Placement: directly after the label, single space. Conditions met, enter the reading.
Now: **2.8** kA
